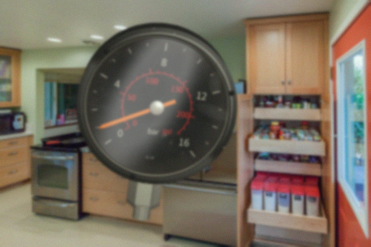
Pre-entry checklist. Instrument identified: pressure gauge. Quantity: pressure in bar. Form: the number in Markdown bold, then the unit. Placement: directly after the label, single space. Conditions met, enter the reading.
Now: **1** bar
